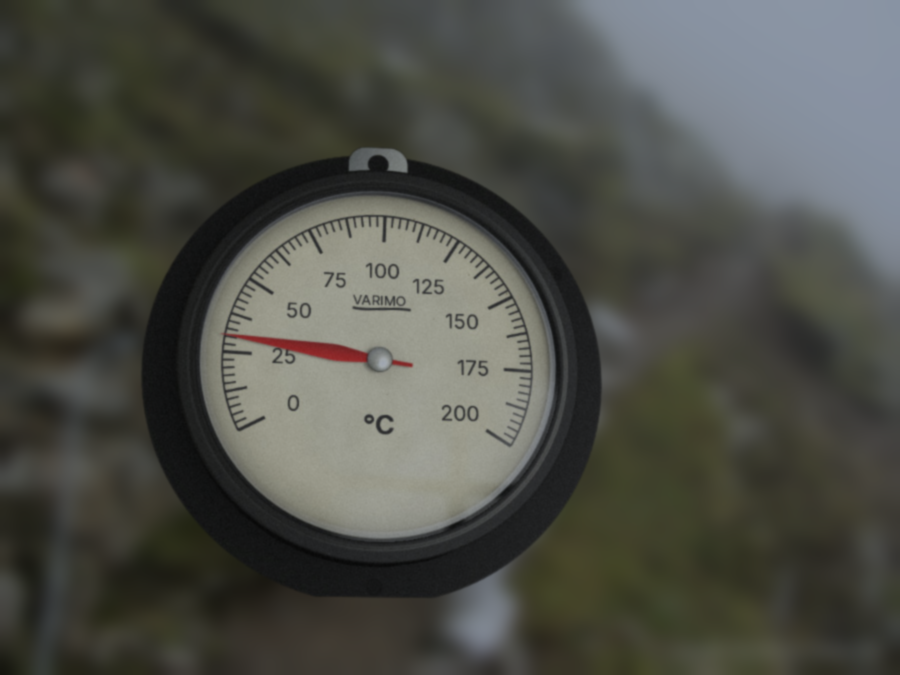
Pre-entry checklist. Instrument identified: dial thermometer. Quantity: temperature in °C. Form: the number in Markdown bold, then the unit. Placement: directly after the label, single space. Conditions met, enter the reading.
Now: **30** °C
